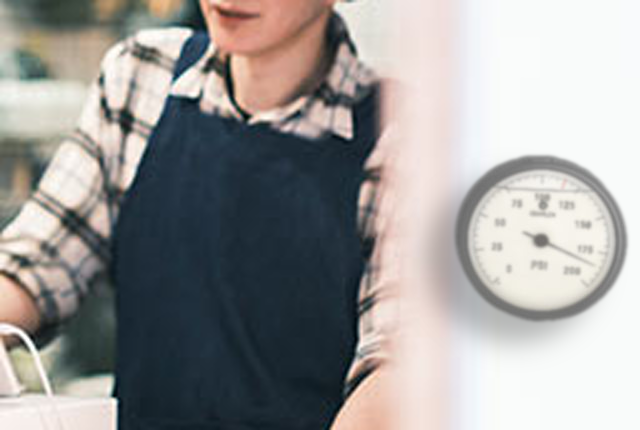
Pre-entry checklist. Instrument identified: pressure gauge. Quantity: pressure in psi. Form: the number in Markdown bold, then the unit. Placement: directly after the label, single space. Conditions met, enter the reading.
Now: **185** psi
